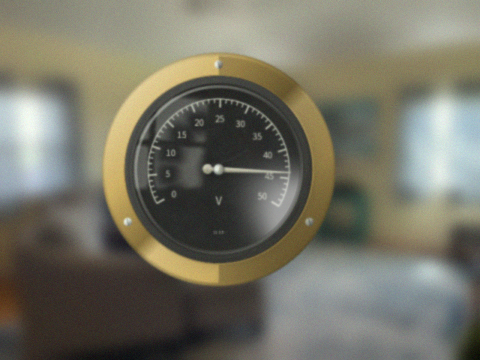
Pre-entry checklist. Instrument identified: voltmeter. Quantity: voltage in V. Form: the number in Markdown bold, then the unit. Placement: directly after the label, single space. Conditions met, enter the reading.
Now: **44** V
